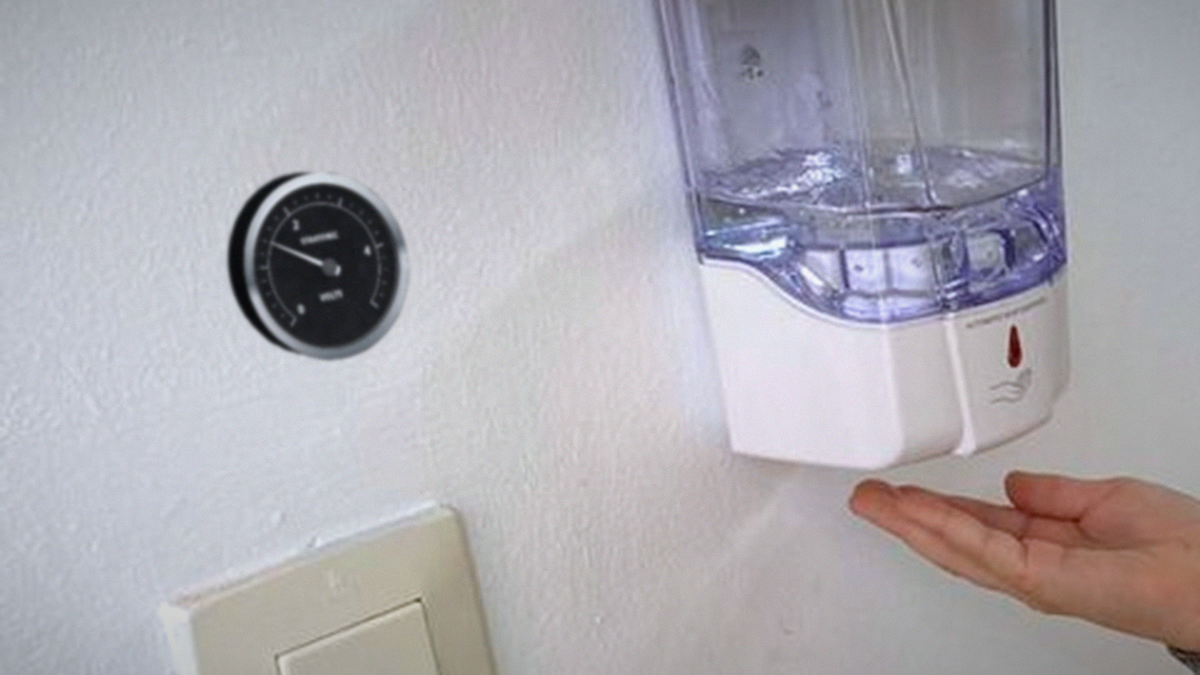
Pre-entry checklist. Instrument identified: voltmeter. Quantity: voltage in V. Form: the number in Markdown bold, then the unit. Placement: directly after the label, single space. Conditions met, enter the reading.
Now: **1.4** V
